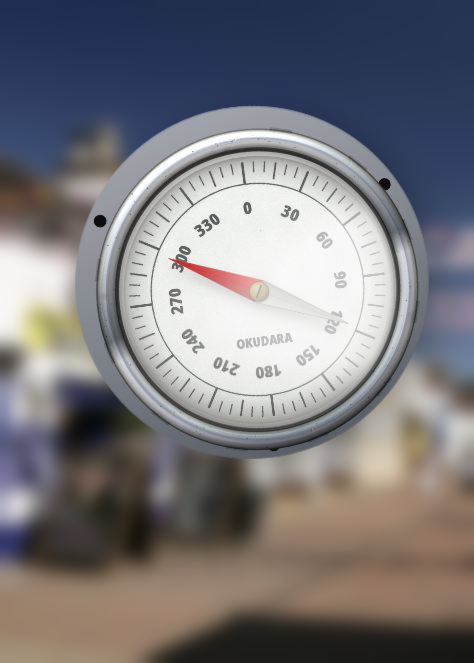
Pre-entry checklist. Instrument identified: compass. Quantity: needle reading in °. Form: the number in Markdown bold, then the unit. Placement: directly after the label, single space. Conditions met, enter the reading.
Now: **297.5** °
